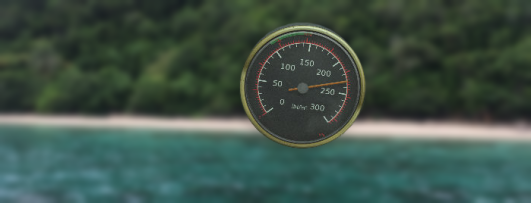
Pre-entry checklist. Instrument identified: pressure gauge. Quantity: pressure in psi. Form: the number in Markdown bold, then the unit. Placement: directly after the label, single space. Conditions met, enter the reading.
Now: **230** psi
